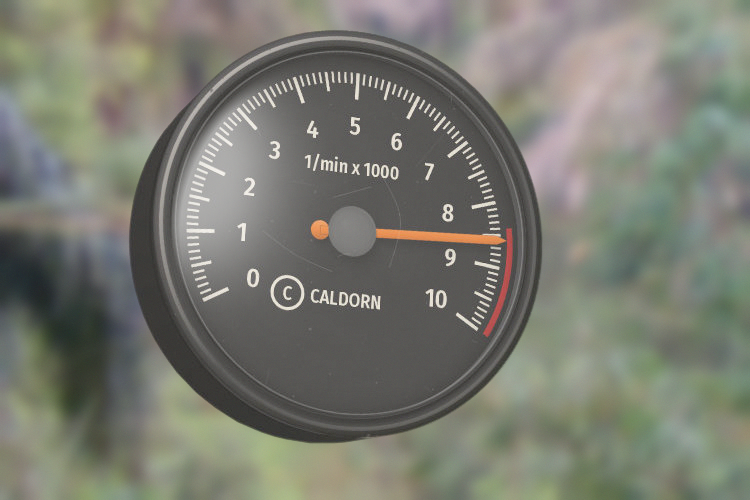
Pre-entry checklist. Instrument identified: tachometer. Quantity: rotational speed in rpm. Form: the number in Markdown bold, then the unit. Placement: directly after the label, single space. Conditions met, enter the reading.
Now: **8600** rpm
